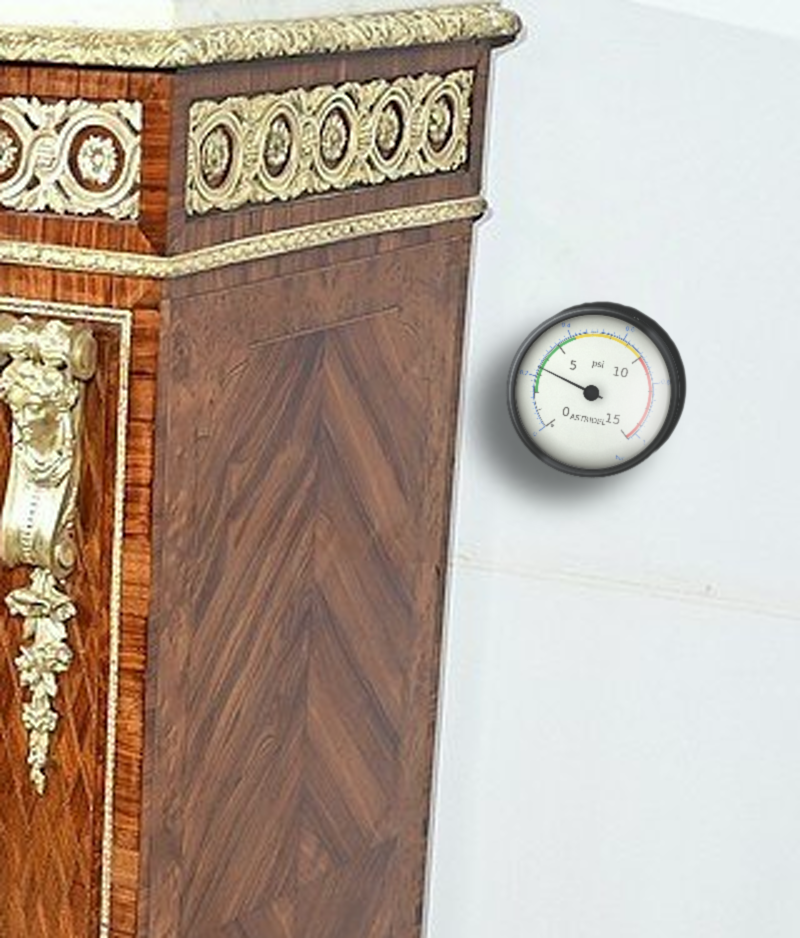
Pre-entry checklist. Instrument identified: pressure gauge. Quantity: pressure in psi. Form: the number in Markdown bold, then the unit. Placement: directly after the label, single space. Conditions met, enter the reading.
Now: **3.5** psi
